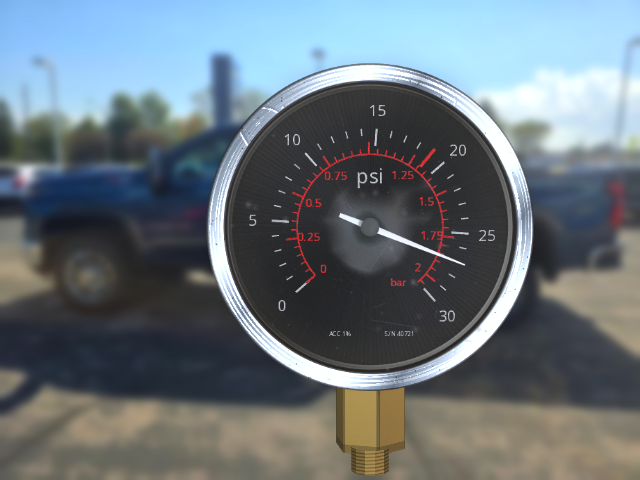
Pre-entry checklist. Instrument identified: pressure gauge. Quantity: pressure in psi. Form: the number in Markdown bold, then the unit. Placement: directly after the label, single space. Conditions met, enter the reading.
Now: **27** psi
